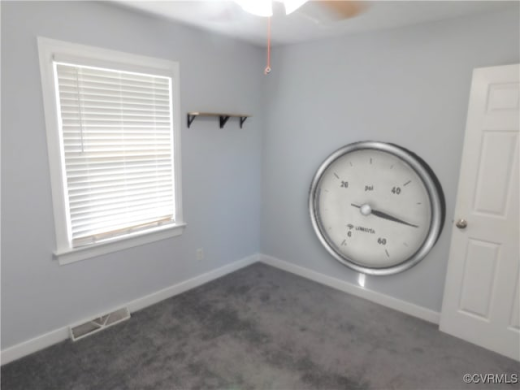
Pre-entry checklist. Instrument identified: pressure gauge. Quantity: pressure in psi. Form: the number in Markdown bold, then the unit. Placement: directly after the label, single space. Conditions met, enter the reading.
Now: **50** psi
